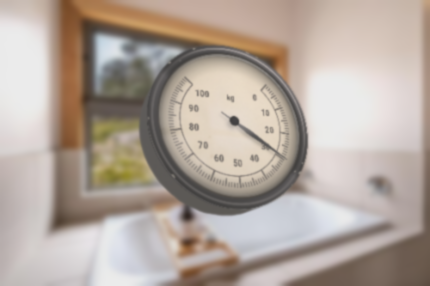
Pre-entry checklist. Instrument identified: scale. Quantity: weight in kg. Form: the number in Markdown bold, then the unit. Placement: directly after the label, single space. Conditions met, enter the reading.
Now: **30** kg
